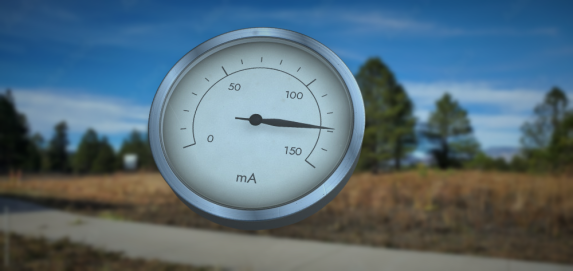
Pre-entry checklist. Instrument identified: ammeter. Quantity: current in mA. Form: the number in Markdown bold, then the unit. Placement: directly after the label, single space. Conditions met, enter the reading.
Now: **130** mA
